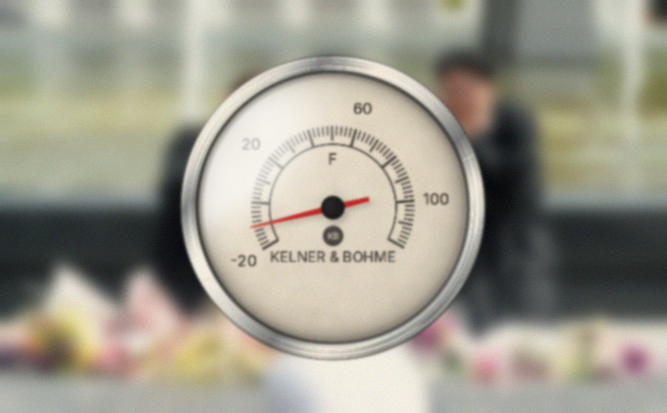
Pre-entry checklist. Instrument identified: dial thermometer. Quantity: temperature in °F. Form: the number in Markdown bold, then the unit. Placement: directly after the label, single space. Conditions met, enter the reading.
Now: **-10** °F
